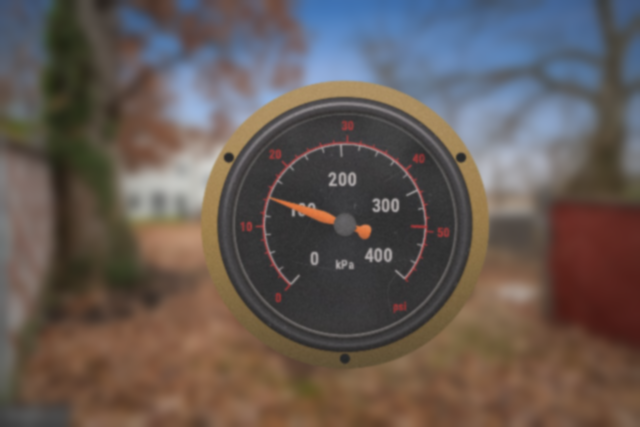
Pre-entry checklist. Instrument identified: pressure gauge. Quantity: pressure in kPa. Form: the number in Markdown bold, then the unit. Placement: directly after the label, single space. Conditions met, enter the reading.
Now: **100** kPa
